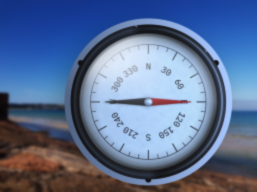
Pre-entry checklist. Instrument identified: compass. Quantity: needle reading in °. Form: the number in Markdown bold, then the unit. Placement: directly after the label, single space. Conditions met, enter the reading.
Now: **90** °
